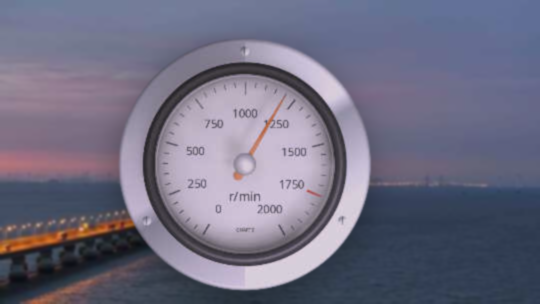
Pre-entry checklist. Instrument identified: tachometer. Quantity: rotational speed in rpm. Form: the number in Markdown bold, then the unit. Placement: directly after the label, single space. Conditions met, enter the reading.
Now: **1200** rpm
